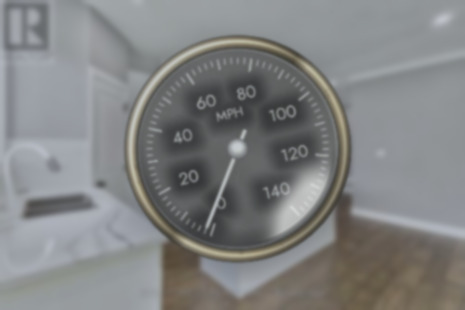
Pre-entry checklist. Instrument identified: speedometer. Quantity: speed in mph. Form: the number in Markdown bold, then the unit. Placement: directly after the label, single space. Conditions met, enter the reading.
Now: **2** mph
